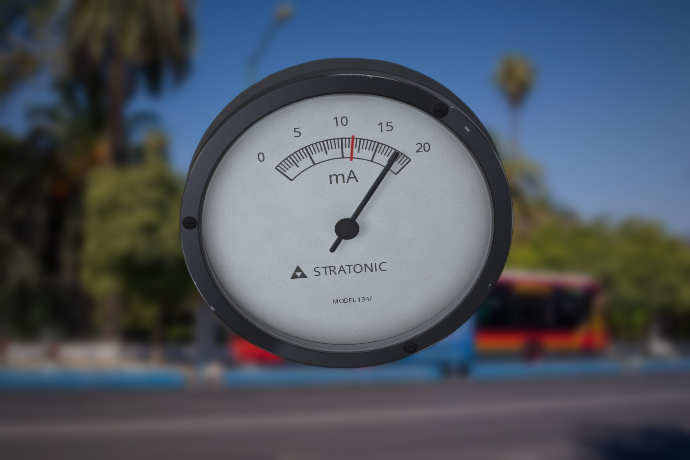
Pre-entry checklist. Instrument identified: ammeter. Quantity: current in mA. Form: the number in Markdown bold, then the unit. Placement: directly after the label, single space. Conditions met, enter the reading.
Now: **17.5** mA
